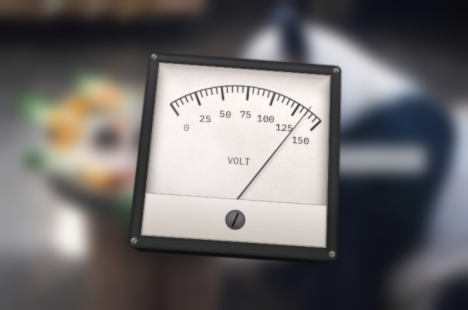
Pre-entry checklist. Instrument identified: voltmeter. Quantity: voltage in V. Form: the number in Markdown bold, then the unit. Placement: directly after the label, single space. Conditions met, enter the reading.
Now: **135** V
